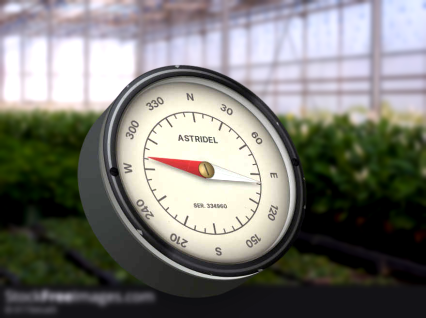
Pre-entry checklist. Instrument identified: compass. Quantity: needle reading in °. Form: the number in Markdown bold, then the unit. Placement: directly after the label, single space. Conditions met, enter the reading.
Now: **280** °
